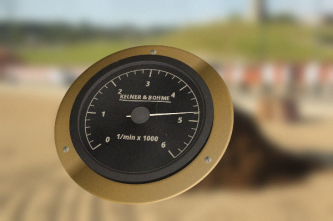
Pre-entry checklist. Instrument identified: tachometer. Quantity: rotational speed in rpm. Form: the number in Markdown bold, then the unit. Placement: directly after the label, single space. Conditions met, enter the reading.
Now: **4800** rpm
